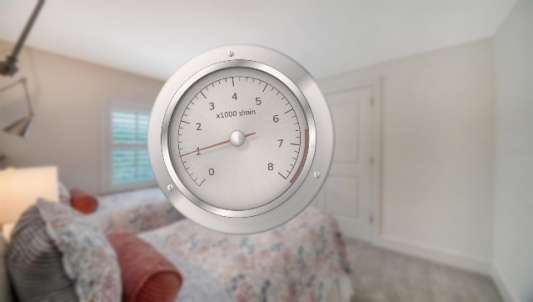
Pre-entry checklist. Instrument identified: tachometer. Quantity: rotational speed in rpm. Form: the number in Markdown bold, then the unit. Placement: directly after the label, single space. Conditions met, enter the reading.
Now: **1000** rpm
